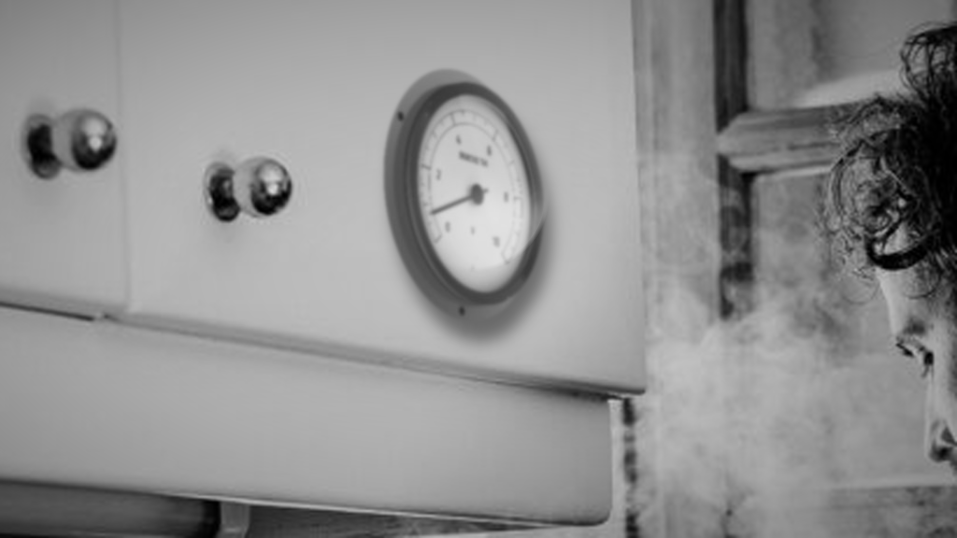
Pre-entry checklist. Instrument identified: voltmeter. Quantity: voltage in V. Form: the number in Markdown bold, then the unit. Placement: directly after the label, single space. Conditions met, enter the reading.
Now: **0.75** V
